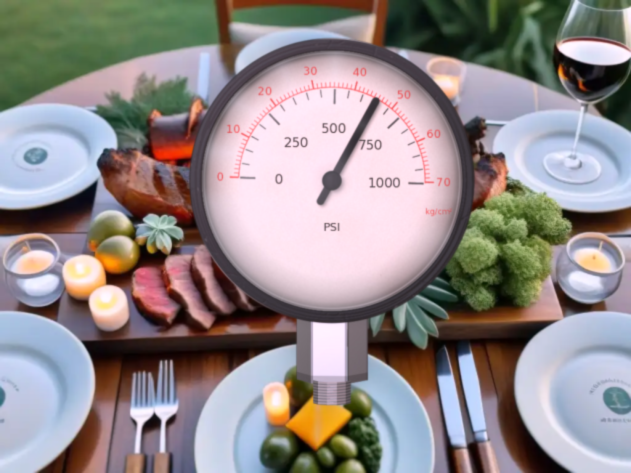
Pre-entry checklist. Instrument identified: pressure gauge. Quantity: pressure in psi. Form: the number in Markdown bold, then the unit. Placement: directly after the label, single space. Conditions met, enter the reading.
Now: **650** psi
